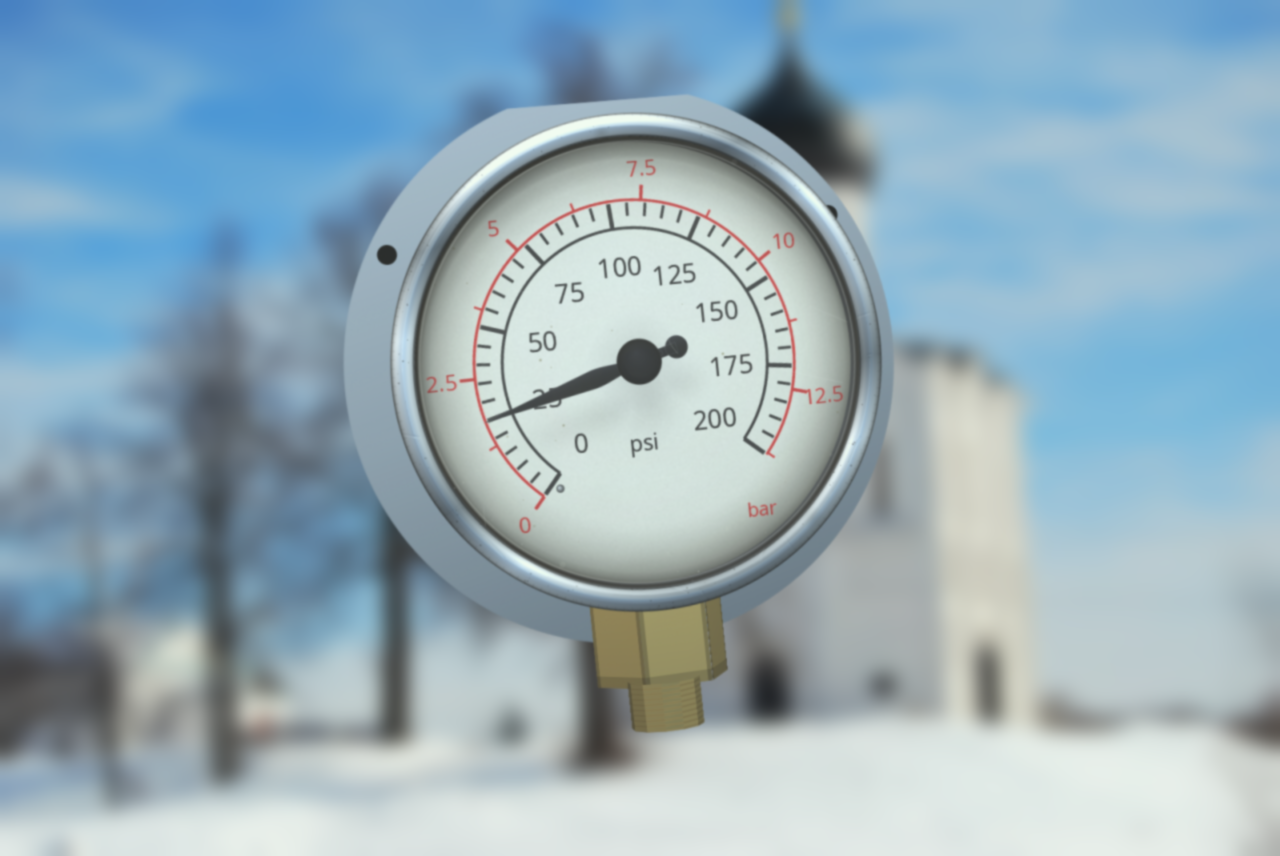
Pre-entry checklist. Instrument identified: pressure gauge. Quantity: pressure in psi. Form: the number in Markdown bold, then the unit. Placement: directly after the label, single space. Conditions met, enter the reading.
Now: **25** psi
